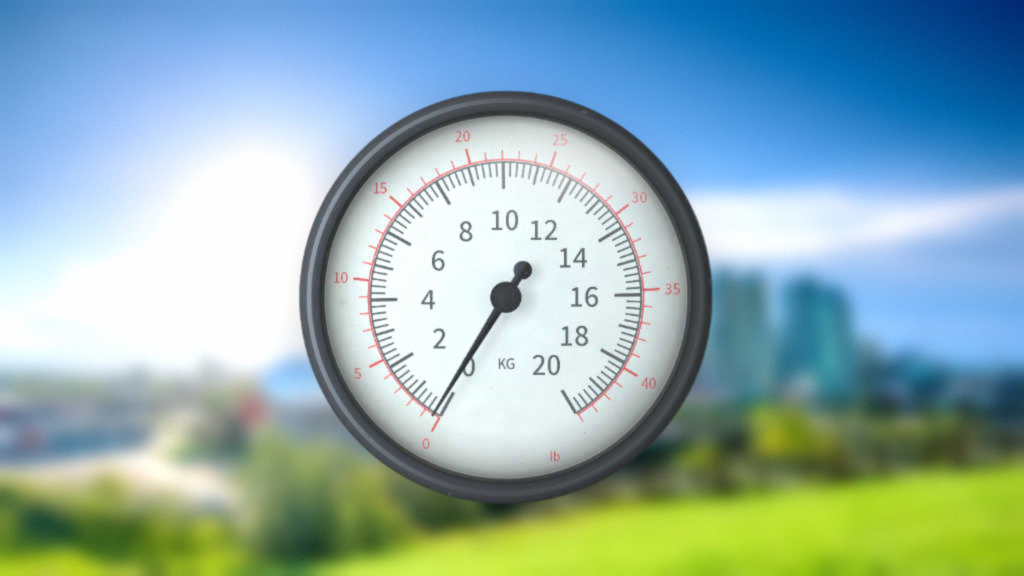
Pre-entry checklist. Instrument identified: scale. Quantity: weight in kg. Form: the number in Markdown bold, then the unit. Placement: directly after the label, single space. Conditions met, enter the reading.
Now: **0.2** kg
